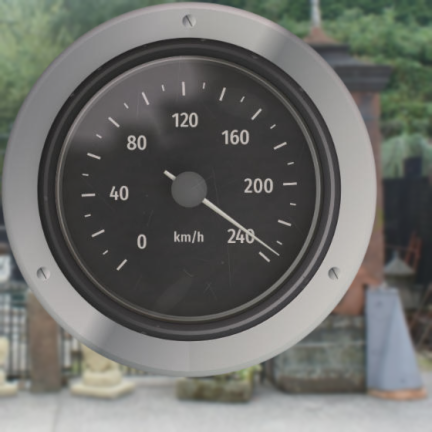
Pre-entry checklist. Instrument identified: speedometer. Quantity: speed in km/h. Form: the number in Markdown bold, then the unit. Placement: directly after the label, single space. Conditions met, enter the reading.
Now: **235** km/h
